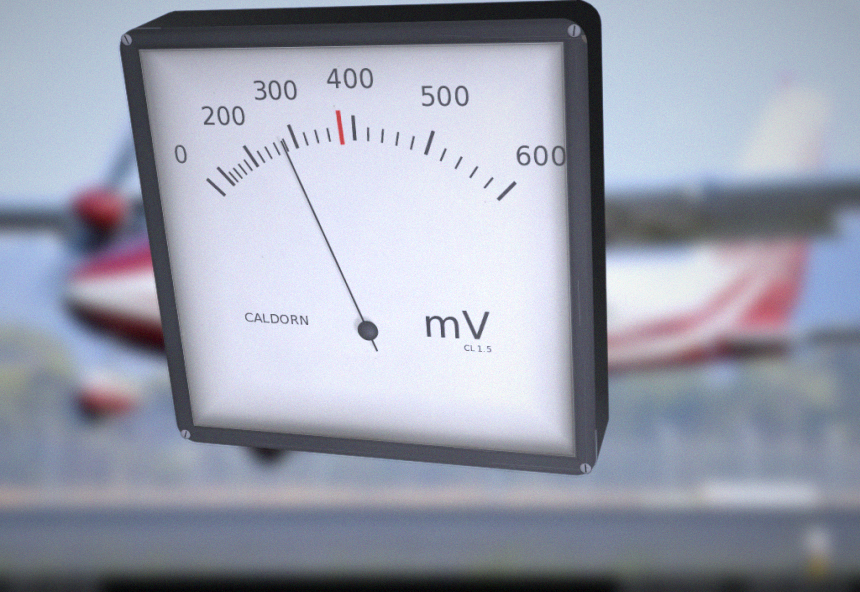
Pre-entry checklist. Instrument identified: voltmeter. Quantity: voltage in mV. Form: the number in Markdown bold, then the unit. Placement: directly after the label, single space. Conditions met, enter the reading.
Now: **280** mV
